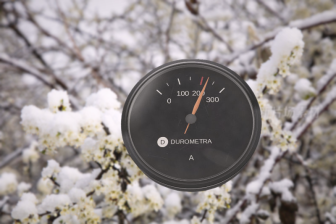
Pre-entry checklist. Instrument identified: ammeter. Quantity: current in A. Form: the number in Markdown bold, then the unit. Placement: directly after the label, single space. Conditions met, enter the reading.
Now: **225** A
